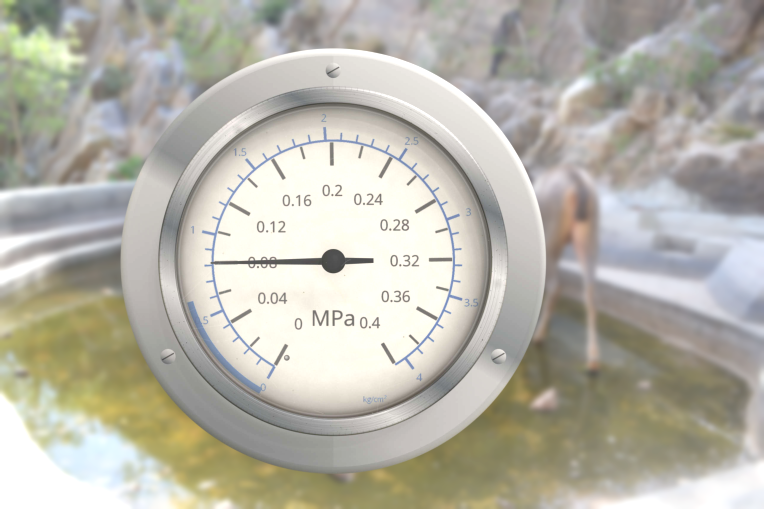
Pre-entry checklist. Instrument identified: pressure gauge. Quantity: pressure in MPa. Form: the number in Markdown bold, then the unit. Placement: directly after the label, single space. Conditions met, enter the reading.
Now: **0.08** MPa
